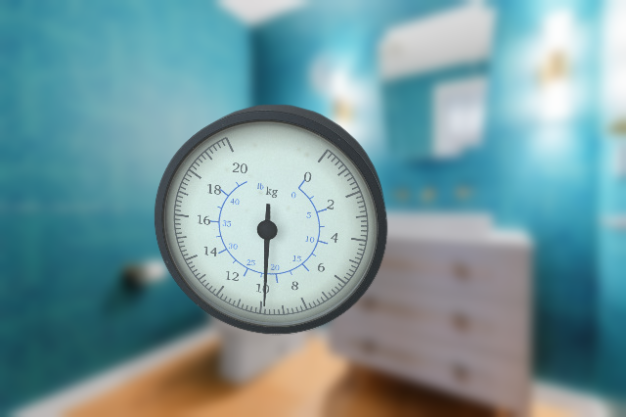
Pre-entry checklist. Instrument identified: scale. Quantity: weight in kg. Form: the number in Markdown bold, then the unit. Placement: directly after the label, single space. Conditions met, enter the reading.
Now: **9.8** kg
